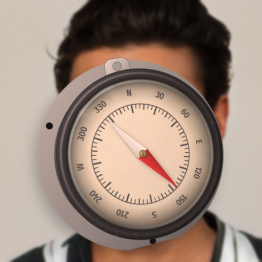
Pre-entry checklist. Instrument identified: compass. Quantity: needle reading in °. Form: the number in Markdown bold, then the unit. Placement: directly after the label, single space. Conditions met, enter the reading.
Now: **145** °
